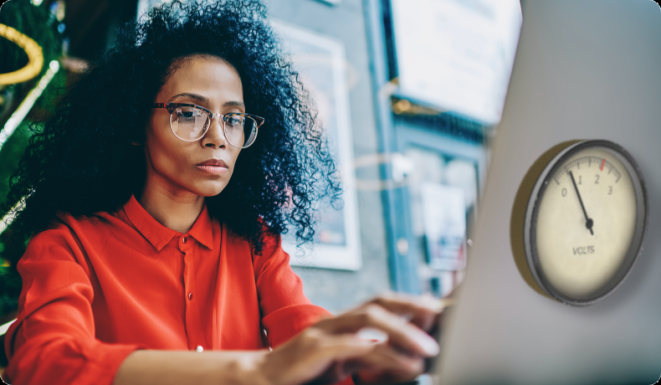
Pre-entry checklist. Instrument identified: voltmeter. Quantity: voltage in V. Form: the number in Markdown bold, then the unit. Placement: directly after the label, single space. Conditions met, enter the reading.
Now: **0.5** V
